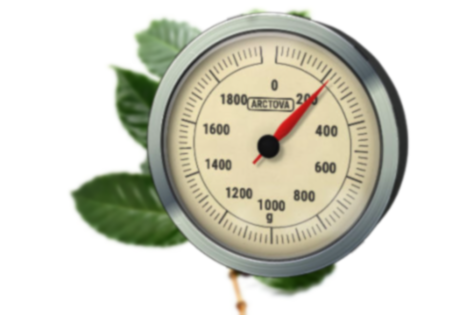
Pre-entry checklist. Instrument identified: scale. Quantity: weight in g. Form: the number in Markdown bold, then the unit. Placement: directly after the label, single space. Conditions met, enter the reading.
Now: **220** g
